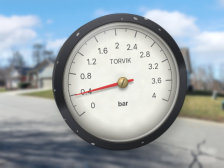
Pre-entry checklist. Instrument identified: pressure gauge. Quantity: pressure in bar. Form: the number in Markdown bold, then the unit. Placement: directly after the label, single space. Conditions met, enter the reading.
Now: **0.4** bar
